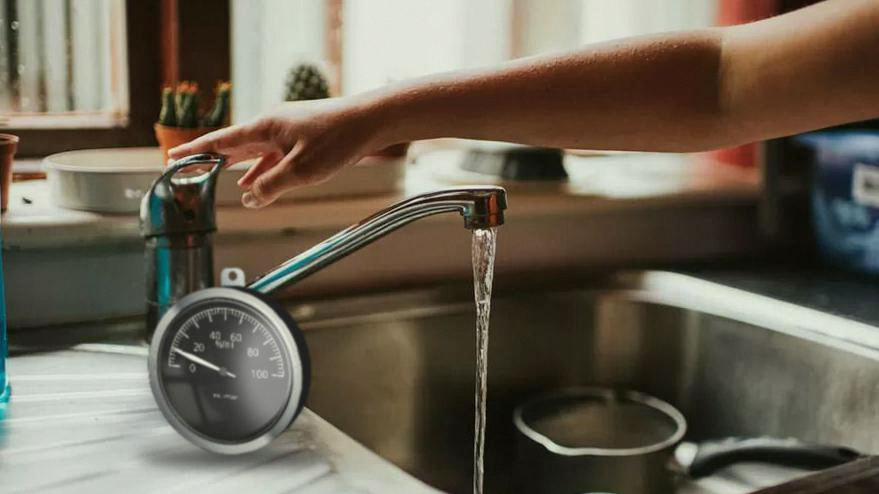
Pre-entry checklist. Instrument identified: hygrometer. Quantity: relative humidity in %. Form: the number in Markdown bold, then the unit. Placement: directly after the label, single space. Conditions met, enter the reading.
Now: **10** %
